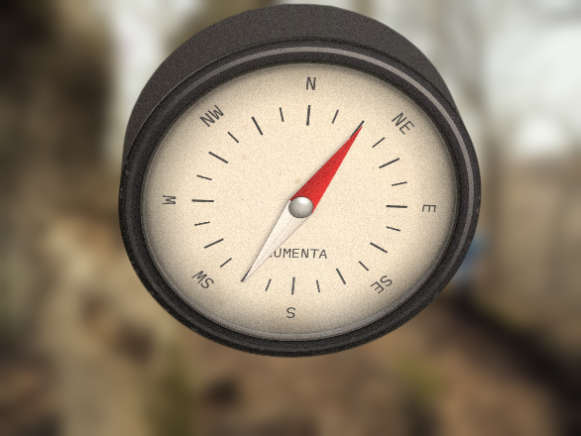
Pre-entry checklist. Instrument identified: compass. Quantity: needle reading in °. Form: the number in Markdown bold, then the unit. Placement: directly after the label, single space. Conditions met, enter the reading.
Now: **30** °
